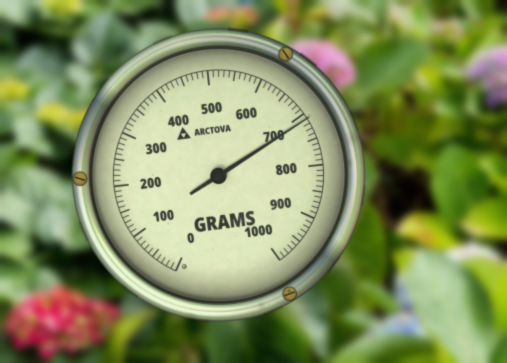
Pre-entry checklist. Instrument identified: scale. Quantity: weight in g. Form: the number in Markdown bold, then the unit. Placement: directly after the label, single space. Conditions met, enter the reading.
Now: **710** g
